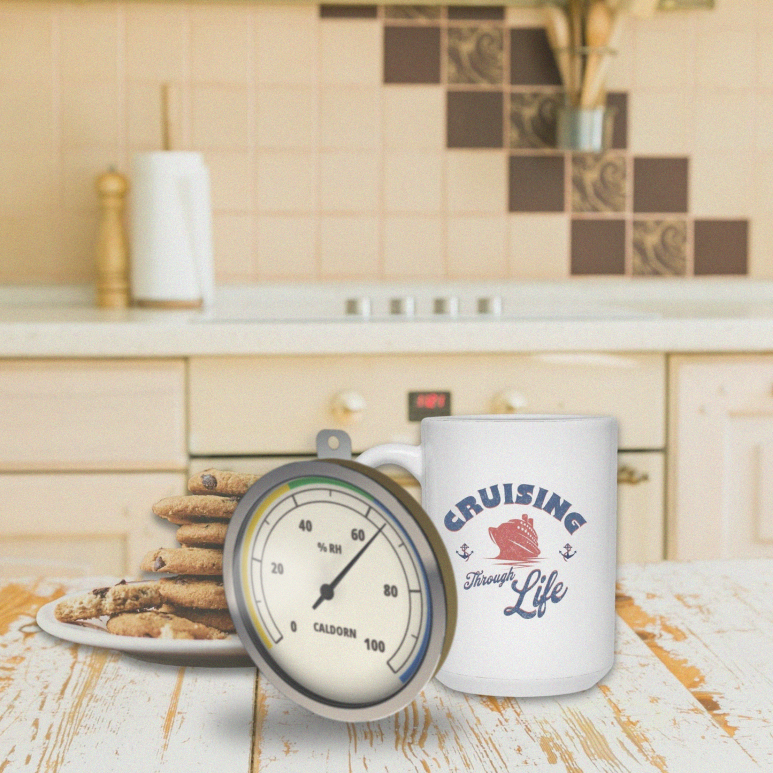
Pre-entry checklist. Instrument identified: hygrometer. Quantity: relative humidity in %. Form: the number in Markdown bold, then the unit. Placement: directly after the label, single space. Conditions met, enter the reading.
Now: **65** %
